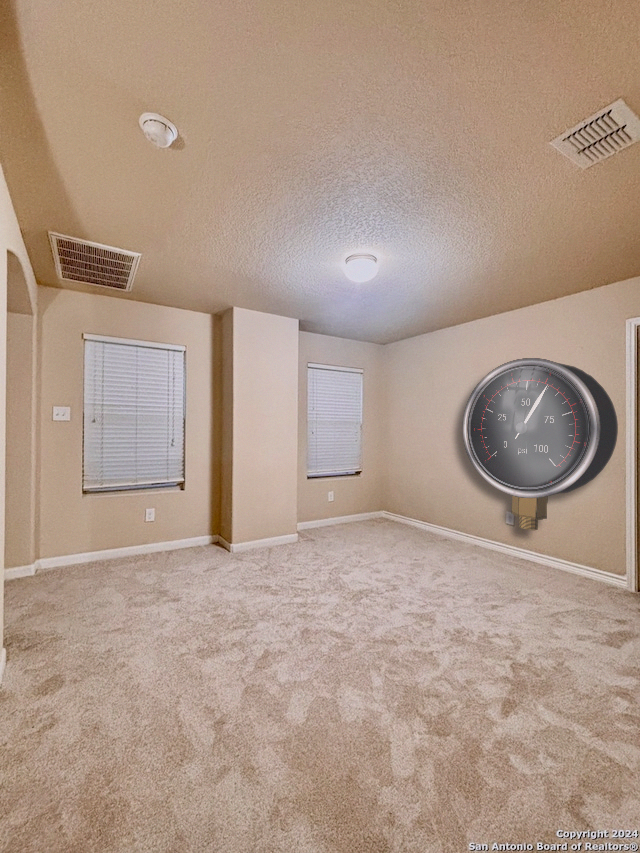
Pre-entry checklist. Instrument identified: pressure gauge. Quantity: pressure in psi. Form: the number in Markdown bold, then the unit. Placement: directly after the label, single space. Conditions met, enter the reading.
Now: **60** psi
